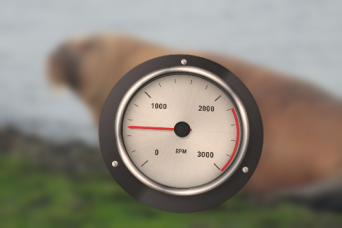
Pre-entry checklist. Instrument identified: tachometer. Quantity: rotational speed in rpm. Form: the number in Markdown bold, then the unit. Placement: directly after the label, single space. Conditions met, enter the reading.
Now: **500** rpm
